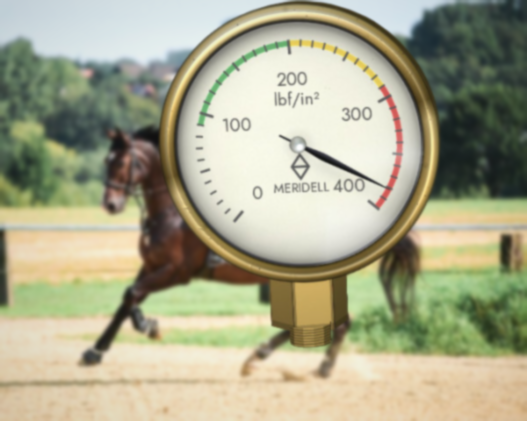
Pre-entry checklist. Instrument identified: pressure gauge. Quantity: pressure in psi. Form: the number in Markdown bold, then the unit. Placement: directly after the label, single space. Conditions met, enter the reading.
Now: **380** psi
